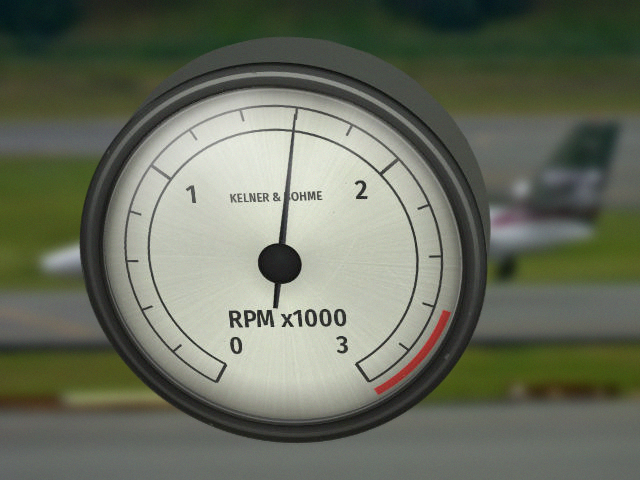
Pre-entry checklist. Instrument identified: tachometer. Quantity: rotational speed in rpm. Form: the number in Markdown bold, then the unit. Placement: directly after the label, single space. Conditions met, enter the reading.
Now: **1600** rpm
